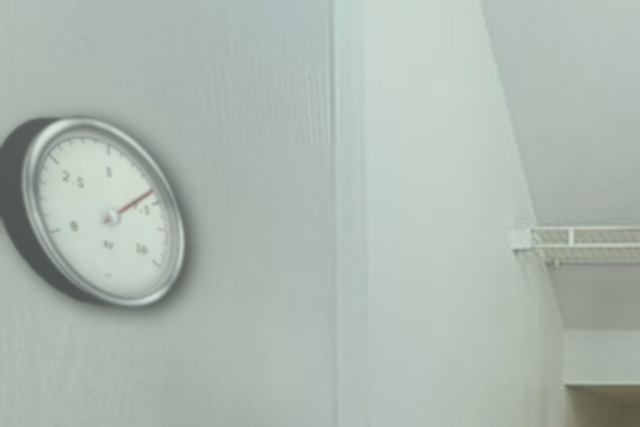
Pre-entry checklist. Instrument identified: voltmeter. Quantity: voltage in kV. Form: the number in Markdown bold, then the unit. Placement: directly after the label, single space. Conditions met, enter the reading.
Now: **7** kV
